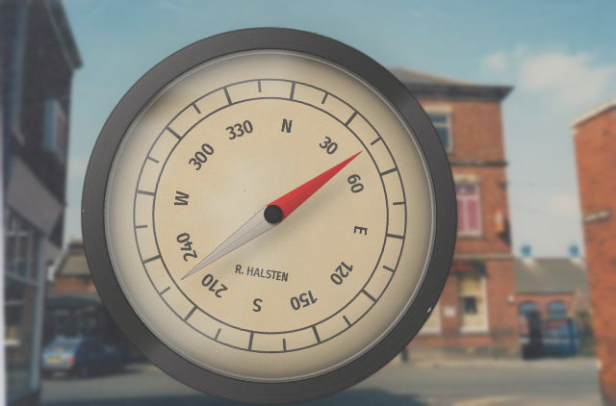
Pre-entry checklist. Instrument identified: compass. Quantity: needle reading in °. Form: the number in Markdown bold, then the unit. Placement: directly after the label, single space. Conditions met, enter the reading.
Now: **45** °
